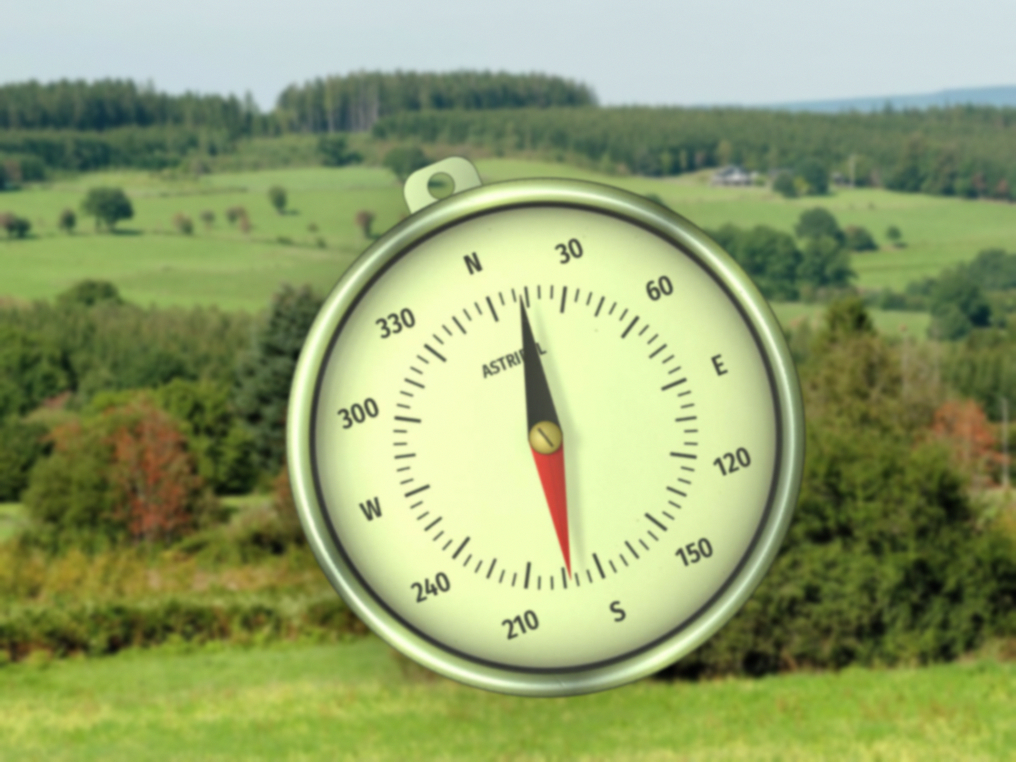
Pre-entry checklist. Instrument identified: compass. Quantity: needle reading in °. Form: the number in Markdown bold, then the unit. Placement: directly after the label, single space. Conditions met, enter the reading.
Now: **192.5** °
